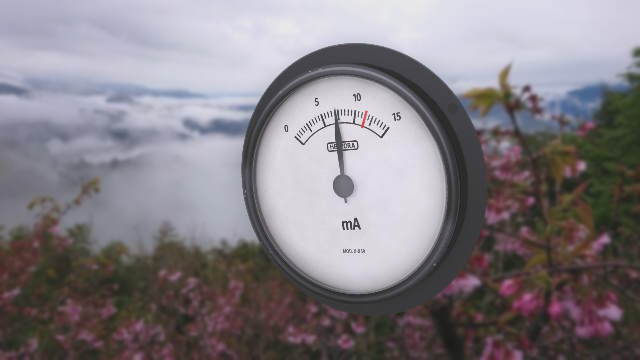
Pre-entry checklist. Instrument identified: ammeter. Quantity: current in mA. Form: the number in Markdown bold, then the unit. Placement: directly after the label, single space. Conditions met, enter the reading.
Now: **7.5** mA
